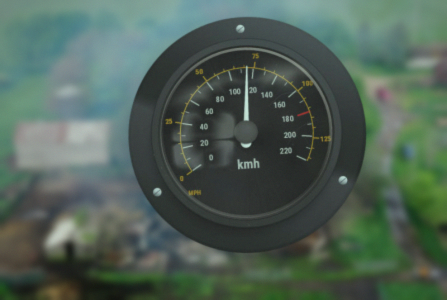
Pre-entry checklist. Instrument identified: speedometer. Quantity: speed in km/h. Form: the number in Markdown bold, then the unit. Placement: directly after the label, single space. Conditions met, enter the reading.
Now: **115** km/h
